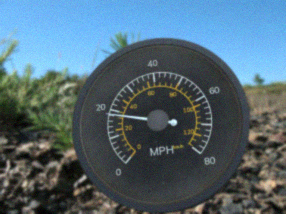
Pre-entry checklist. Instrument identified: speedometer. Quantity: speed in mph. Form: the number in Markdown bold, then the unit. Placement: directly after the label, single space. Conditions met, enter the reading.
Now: **18** mph
